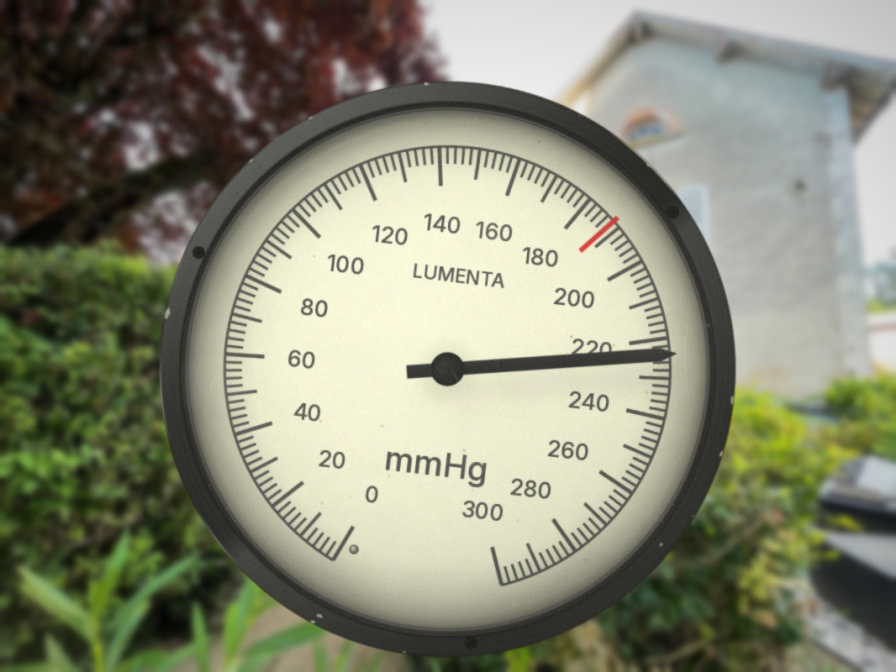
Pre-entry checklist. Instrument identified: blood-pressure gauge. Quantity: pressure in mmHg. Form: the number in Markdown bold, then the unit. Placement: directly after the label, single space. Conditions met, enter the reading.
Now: **224** mmHg
